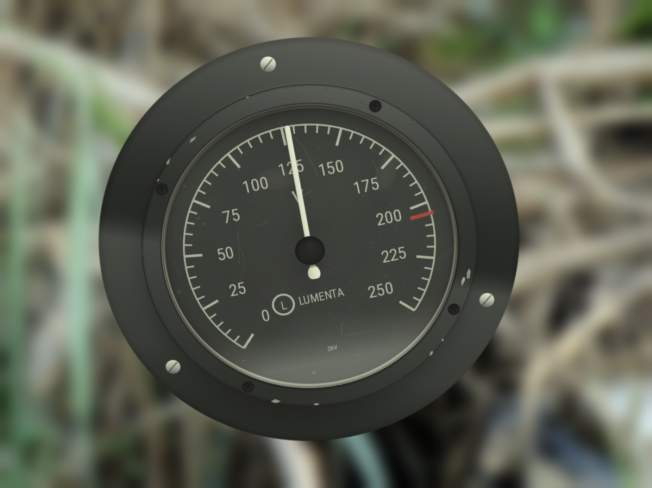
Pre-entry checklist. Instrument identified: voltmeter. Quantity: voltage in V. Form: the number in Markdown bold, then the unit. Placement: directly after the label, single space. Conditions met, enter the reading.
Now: **127.5** V
